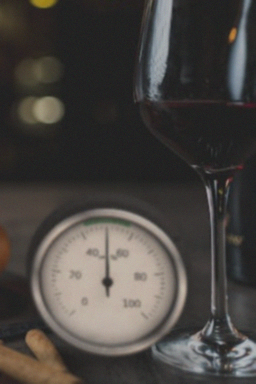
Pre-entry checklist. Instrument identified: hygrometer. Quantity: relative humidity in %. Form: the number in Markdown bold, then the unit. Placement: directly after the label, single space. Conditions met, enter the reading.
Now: **50** %
